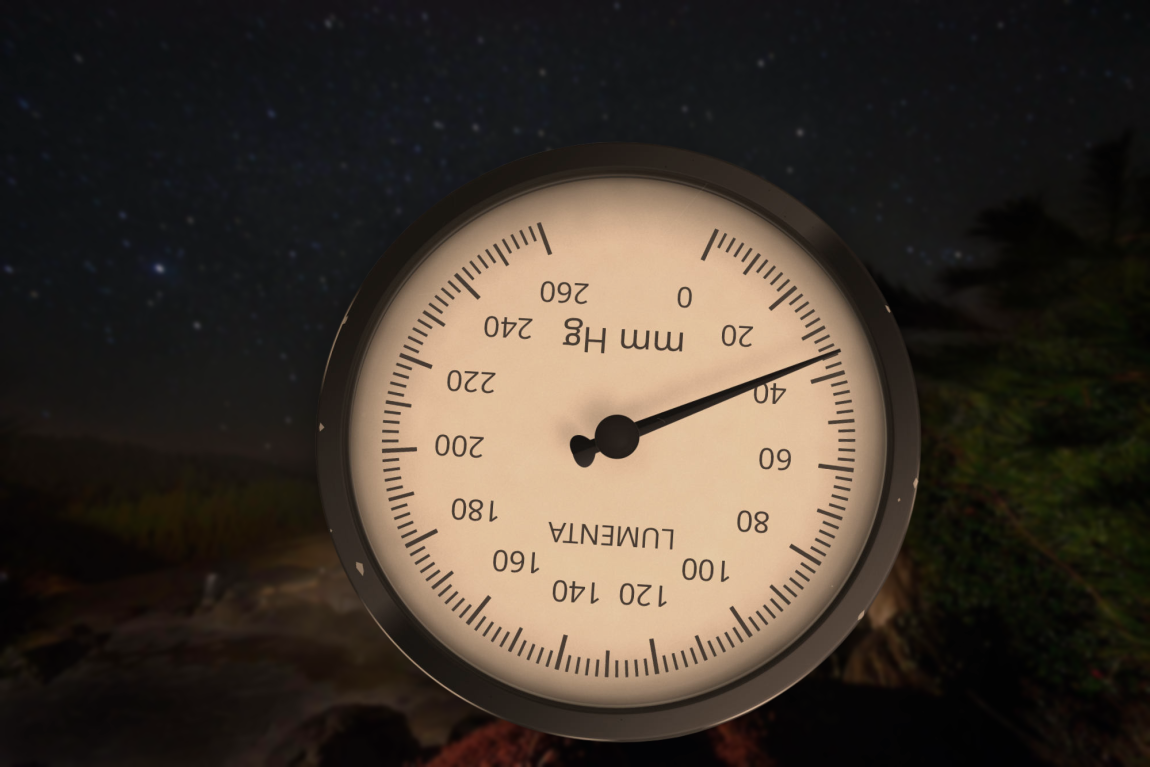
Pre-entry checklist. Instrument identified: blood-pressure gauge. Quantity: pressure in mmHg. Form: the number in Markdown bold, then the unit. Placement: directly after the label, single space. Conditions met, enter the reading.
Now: **36** mmHg
